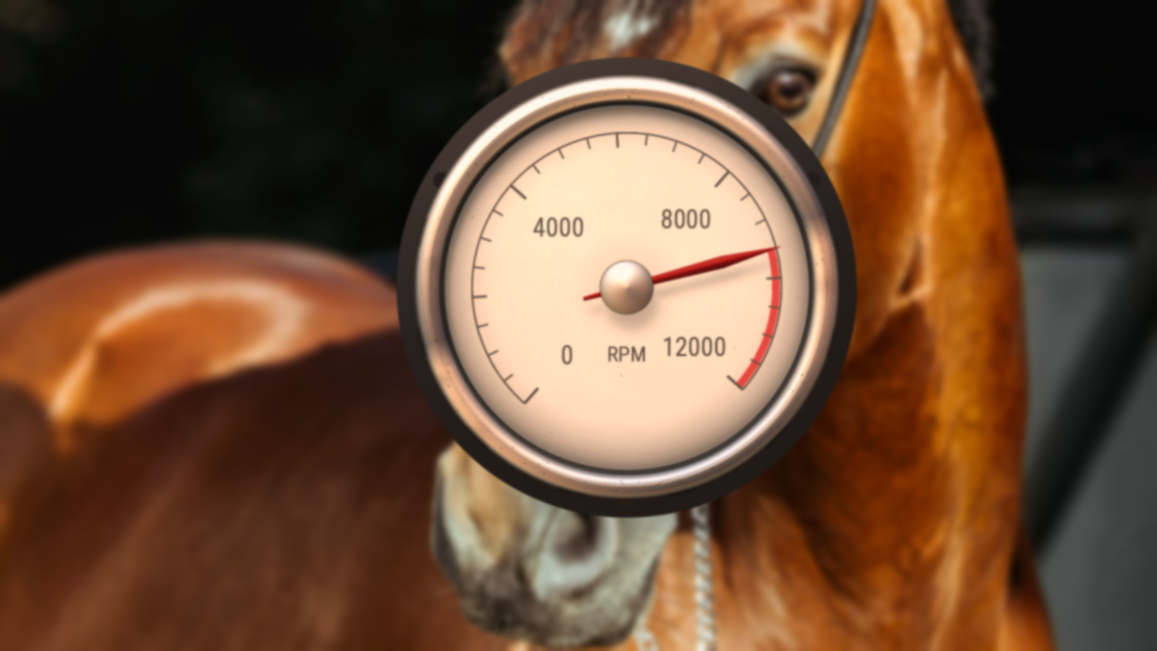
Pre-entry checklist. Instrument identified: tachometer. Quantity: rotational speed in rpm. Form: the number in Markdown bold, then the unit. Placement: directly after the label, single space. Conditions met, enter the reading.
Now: **9500** rpm
